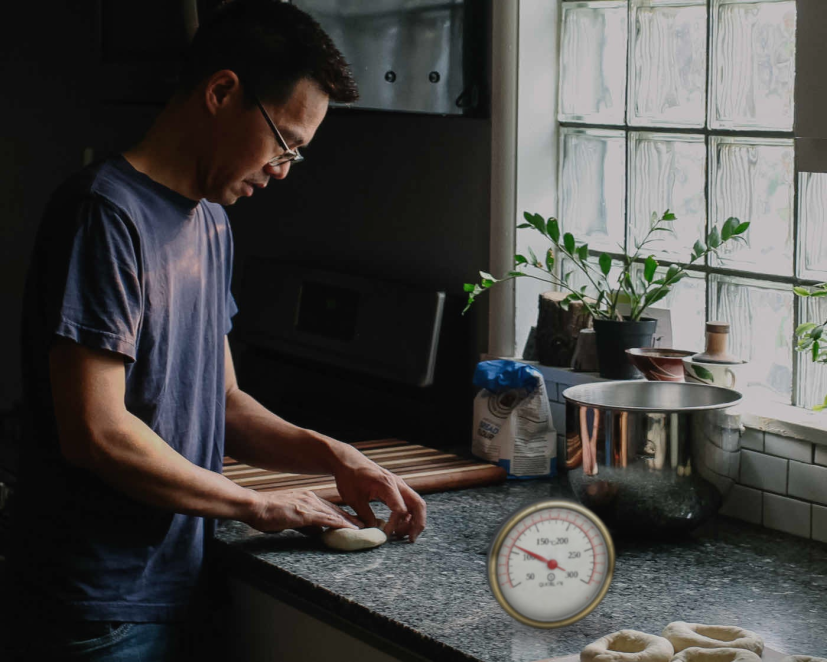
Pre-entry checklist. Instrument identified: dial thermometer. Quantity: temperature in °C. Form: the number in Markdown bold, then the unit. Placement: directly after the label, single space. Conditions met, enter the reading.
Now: **110** °C
